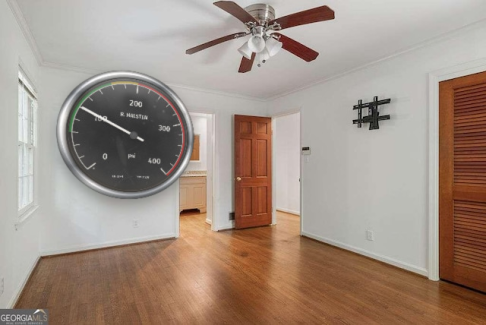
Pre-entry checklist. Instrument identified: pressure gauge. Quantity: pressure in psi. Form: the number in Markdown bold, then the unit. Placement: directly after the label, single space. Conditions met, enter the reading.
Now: **100** psi
